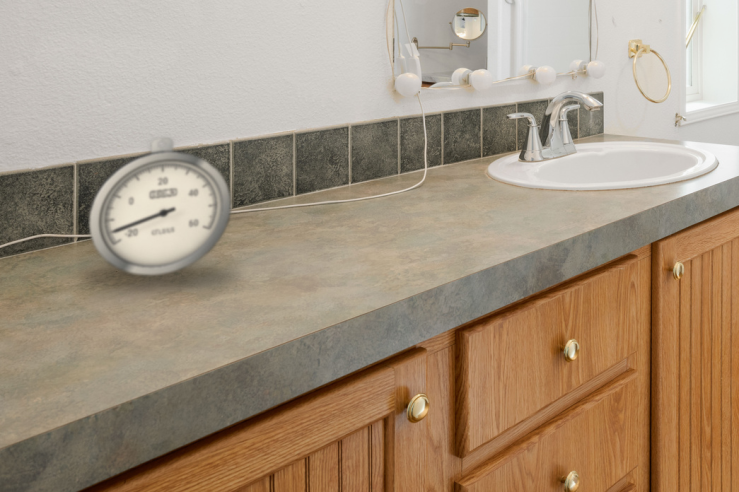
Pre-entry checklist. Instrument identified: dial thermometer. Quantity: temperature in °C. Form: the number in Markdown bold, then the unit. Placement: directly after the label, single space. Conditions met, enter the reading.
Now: **-15** °C
